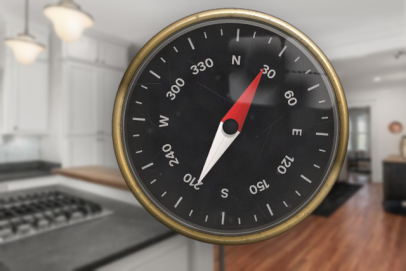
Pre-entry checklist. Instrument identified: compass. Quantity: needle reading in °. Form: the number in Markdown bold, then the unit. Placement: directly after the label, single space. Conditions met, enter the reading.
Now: **25** °
